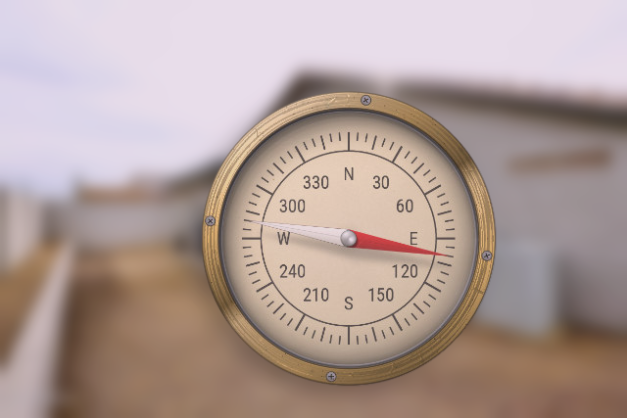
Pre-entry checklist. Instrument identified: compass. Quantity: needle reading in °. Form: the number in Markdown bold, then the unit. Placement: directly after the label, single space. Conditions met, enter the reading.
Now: **100** °
